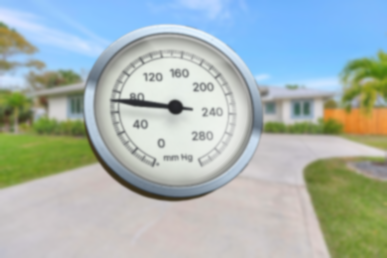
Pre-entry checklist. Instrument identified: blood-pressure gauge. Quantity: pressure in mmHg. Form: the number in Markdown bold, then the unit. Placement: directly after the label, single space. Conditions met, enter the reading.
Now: **70** mmHg
